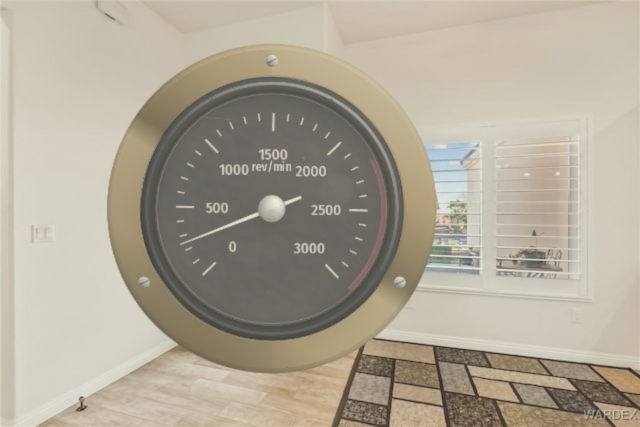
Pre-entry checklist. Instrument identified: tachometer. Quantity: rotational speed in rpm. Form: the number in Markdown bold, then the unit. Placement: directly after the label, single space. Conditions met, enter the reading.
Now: **250** rpm
